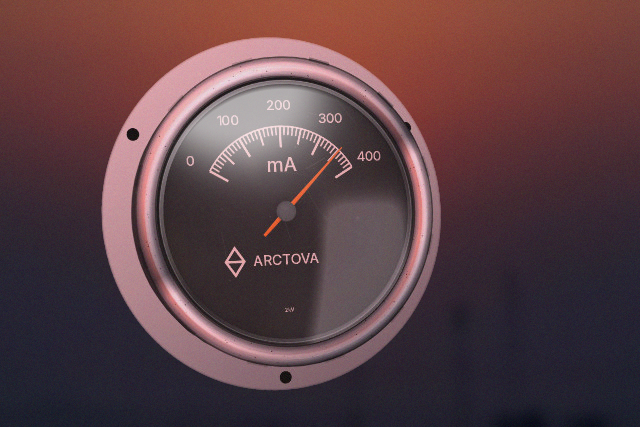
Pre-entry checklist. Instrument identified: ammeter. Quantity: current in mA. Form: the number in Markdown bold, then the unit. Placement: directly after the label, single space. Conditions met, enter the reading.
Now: **350** mA
